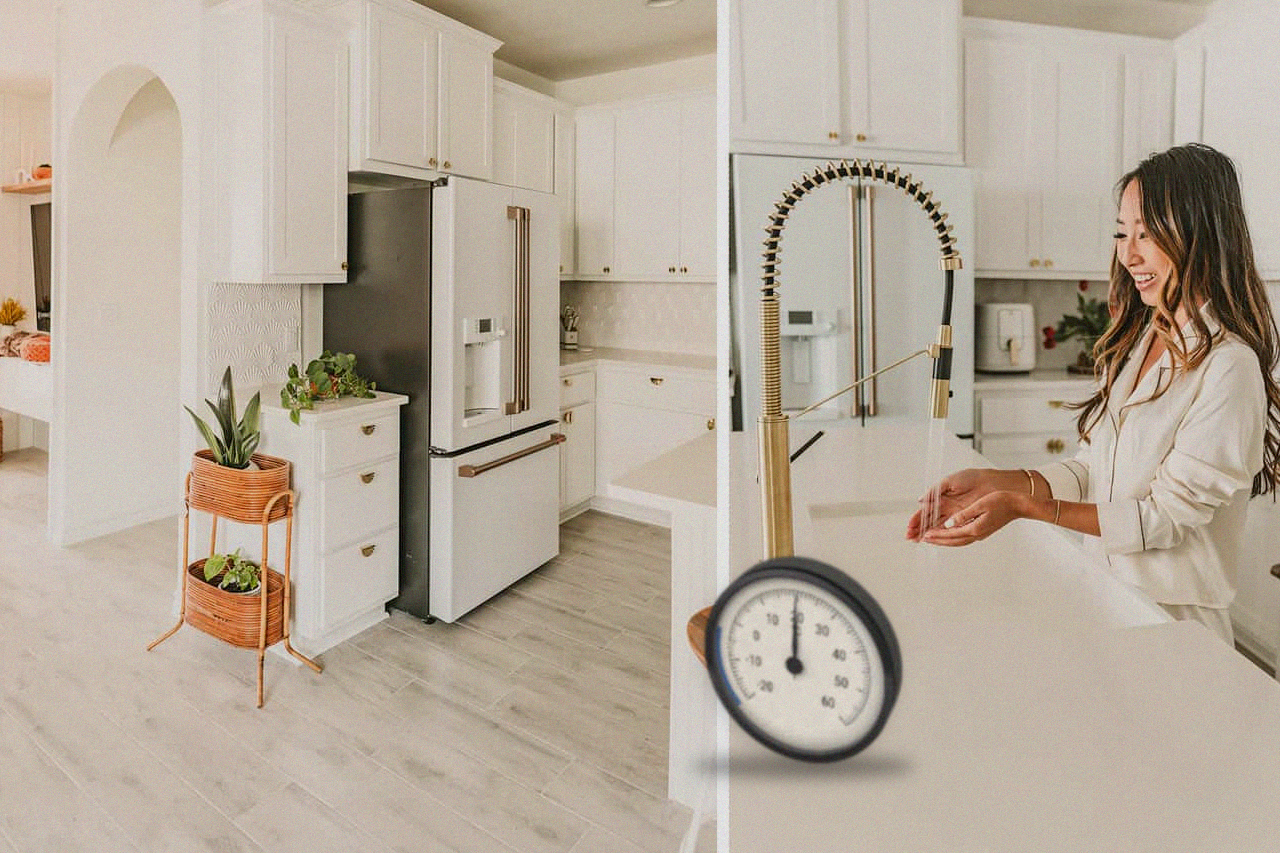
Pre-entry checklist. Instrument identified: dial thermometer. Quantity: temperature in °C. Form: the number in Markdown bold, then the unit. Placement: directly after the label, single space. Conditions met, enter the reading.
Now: **20** °C
